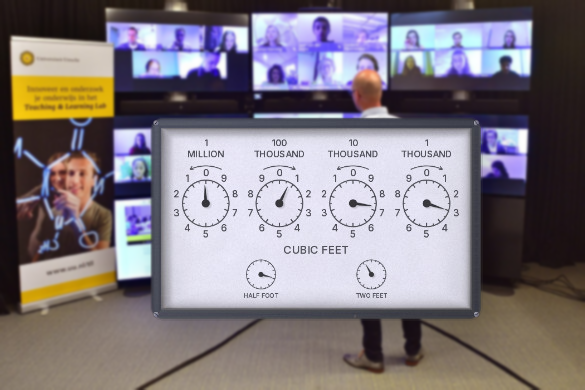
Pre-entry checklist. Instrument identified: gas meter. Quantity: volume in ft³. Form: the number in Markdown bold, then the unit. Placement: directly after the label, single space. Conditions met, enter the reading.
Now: **7300** ft³
